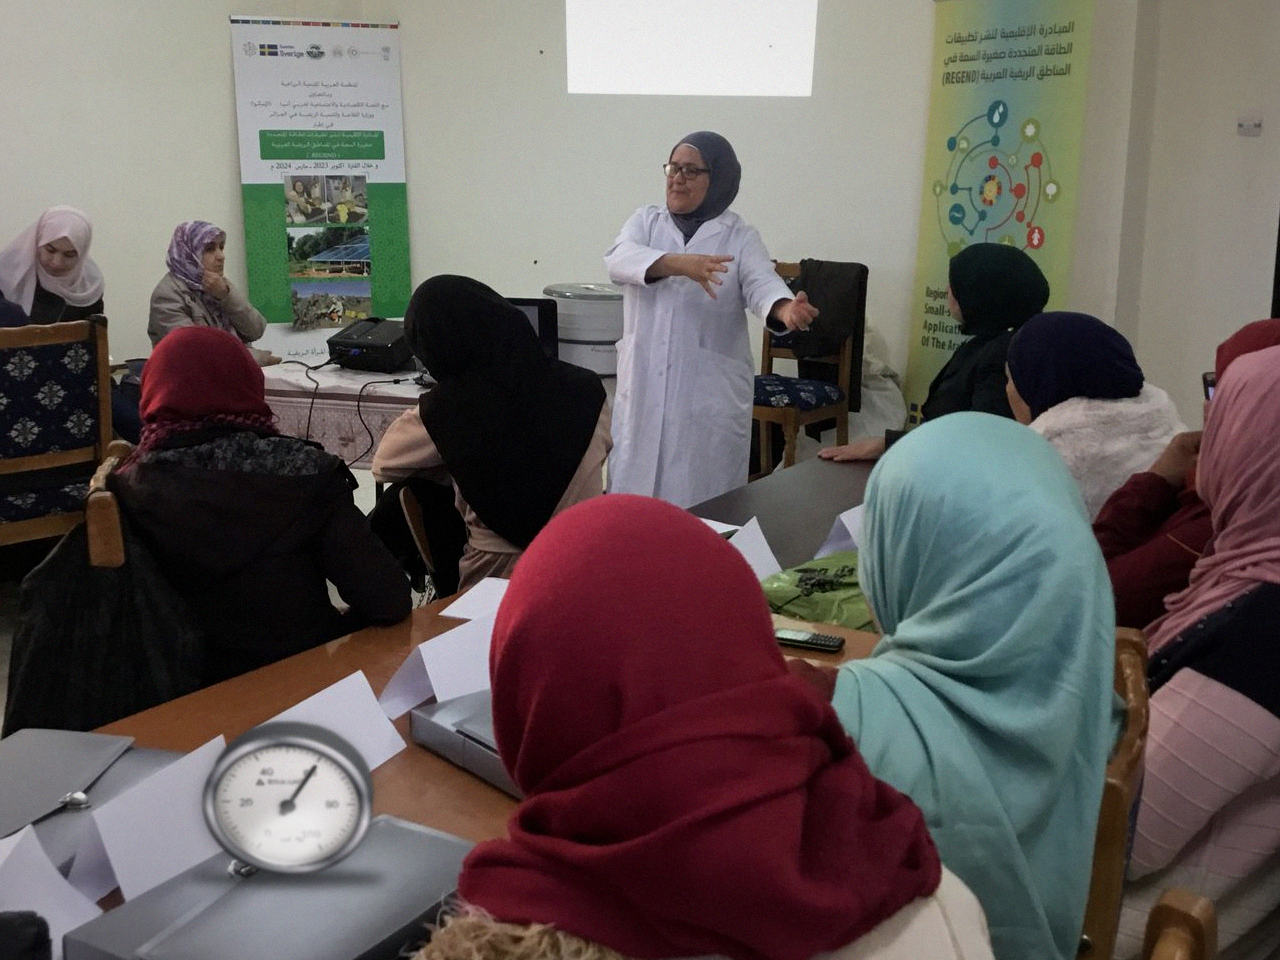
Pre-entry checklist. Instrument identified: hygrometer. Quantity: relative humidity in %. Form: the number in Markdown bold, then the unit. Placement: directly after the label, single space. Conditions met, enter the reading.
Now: **60** %
